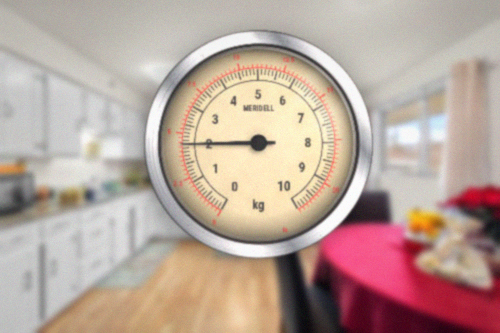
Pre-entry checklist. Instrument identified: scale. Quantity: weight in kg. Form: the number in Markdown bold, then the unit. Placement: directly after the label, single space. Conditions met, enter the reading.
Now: **2** kg
